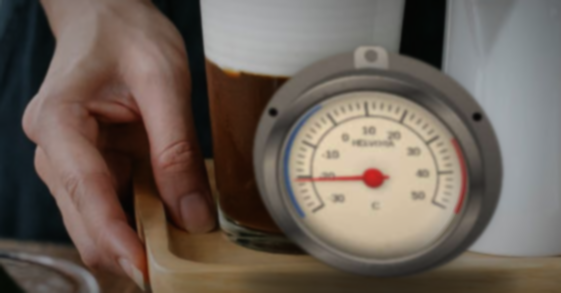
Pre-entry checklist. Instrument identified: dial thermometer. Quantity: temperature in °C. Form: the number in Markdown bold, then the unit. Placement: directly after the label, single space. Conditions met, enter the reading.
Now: **-20** °C
